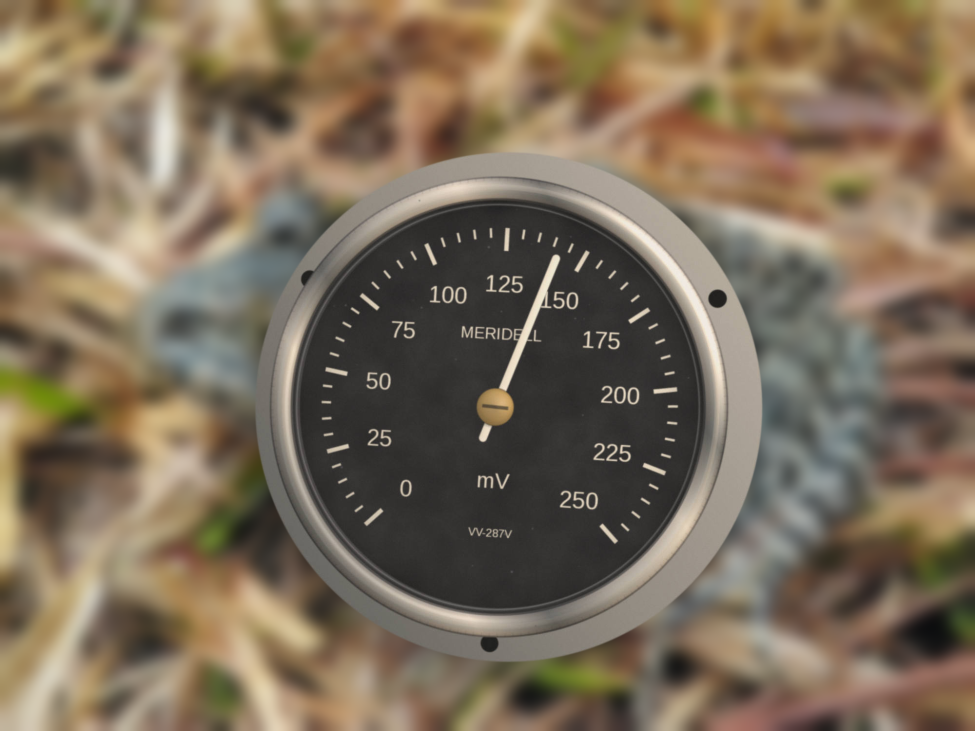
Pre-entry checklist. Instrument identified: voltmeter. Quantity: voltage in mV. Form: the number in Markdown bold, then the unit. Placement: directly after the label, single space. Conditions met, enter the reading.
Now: **142.5** mV
